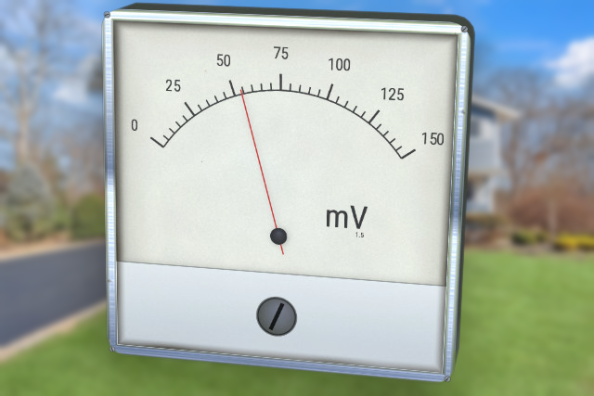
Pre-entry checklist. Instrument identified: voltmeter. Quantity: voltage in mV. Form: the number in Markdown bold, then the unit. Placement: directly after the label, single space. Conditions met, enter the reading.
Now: **55** mV
